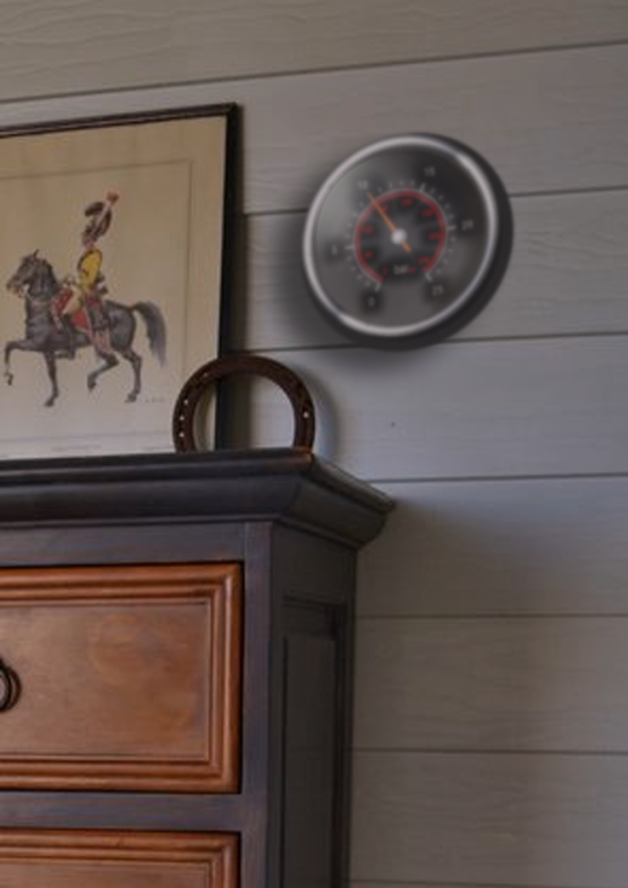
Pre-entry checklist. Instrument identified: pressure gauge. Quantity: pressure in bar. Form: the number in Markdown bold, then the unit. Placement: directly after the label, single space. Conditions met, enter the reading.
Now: **10** bar
